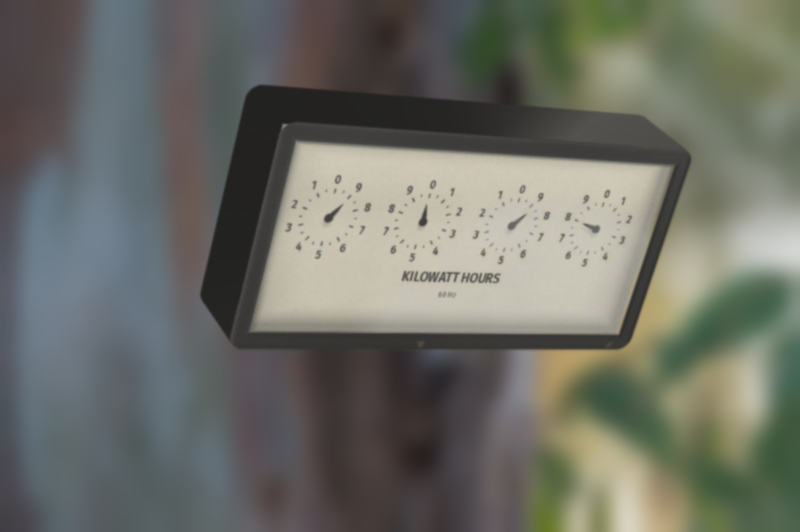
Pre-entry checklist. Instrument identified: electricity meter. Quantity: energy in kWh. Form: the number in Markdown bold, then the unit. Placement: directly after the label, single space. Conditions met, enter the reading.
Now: **8988** kWh
